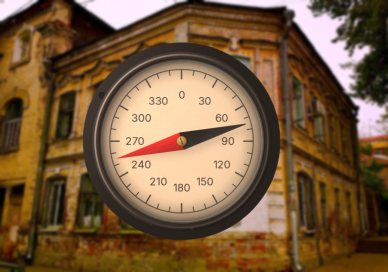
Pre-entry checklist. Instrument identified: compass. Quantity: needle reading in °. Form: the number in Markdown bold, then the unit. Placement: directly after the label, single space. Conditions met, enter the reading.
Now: **255** °
